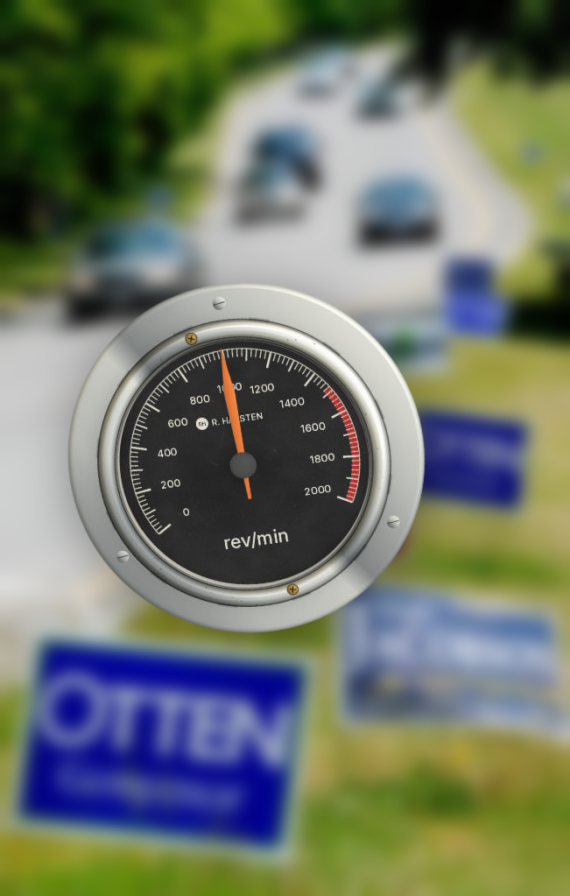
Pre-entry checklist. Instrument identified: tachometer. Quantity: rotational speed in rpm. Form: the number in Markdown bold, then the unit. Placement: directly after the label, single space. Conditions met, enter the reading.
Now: **1000** rpm
